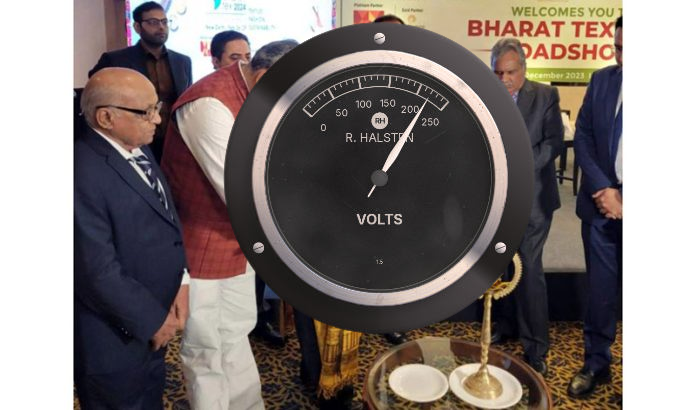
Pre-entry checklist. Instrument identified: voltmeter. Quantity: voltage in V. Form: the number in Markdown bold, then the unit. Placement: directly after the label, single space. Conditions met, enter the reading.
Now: **220** V
